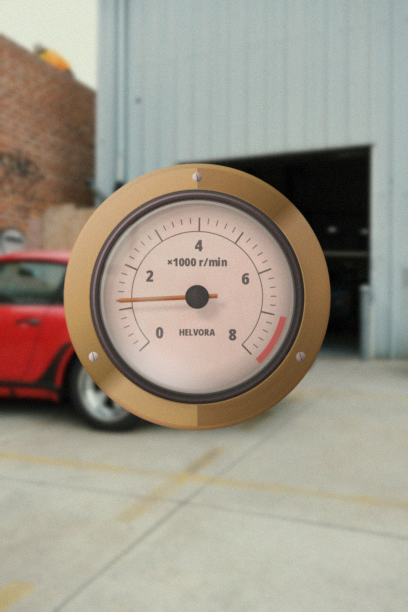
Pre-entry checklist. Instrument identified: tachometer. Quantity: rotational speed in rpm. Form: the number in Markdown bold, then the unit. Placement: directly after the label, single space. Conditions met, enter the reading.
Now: **1200** rpm
